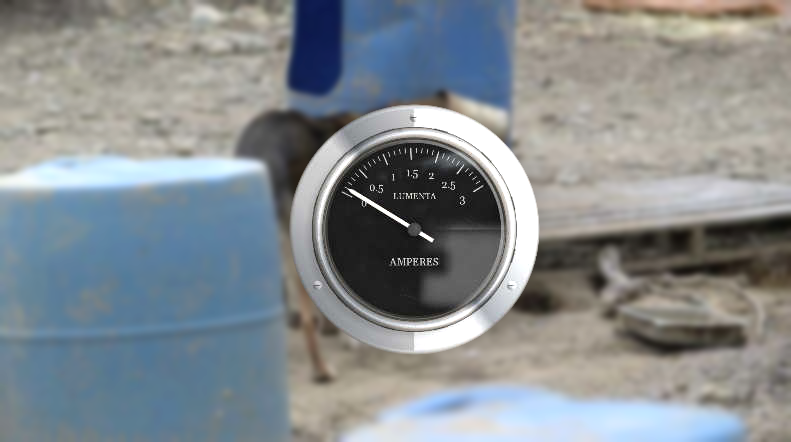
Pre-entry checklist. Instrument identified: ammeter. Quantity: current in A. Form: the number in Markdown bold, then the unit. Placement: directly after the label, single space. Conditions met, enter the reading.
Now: **0.1** A
